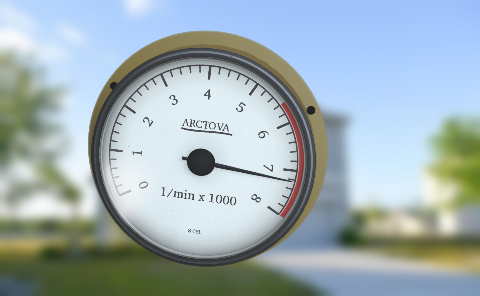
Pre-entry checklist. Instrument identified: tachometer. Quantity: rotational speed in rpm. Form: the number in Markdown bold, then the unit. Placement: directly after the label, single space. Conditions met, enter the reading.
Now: **7200** rpm
